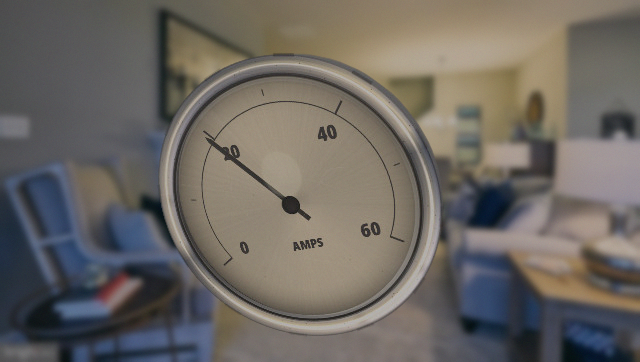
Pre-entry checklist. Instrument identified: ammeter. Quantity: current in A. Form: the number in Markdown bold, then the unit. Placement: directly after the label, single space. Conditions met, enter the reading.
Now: **20** A
